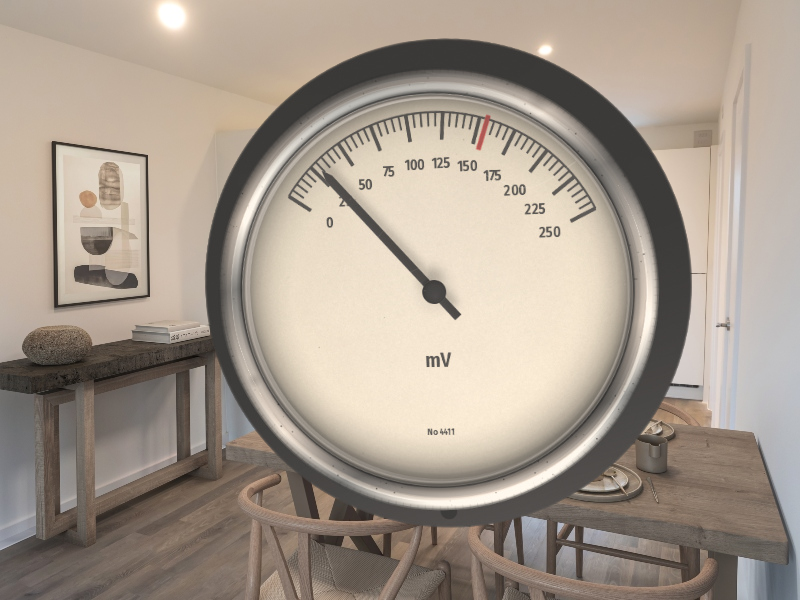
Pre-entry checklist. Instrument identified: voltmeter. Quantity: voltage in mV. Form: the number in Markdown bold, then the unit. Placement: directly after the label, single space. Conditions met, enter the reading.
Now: **30** mV
